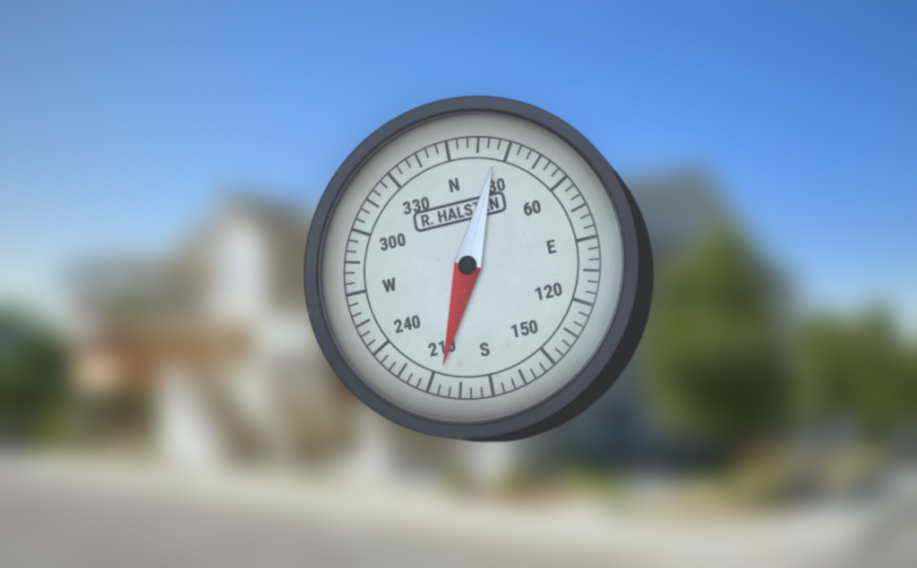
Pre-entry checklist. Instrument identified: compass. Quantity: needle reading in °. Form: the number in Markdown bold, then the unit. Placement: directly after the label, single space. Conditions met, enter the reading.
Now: **205** °
